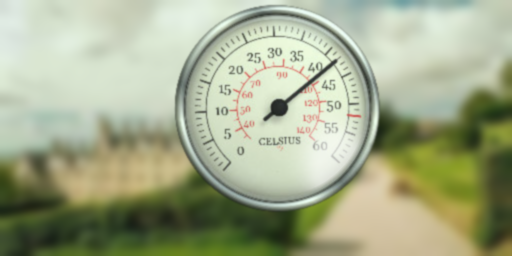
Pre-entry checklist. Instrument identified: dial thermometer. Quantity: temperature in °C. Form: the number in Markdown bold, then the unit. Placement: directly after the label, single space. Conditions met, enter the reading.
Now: **42** °C
